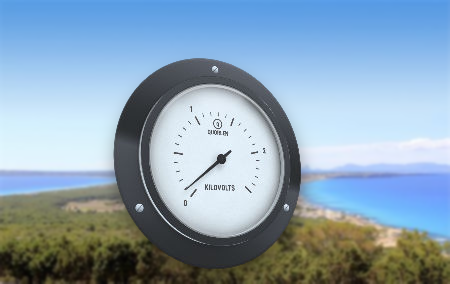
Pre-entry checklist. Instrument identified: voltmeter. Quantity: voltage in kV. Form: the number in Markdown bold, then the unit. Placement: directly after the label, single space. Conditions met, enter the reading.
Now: **0.1** kV
